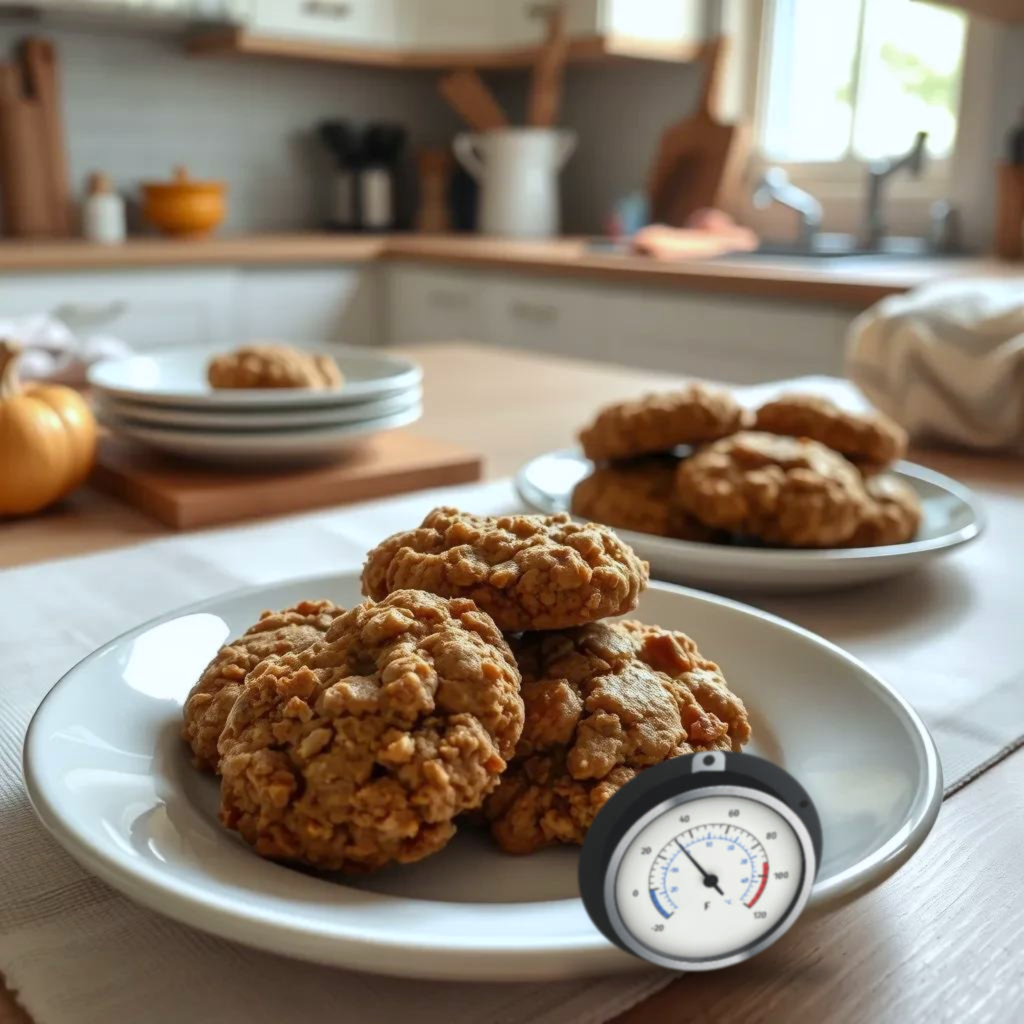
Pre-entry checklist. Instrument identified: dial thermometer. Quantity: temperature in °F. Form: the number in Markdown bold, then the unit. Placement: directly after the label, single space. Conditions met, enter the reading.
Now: **32** °F
